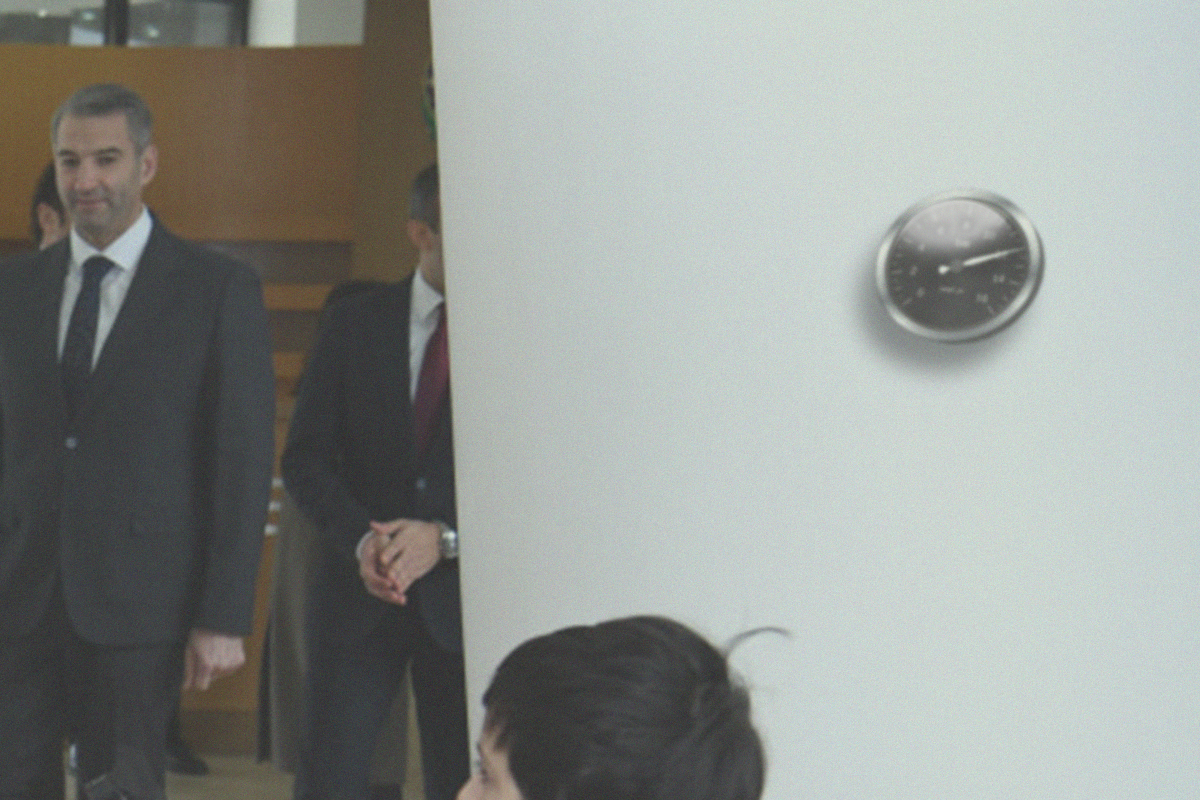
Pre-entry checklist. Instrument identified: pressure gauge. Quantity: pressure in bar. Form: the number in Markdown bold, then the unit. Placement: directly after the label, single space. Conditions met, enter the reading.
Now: **12** bar
